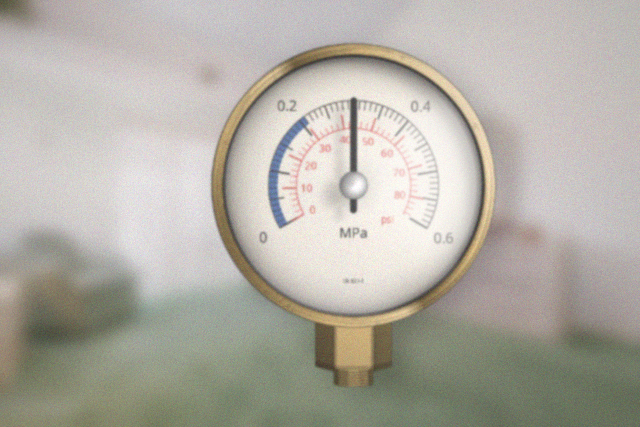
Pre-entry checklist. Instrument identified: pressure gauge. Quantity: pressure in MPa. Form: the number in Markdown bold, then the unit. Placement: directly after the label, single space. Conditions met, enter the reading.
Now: **0.3** MPa
